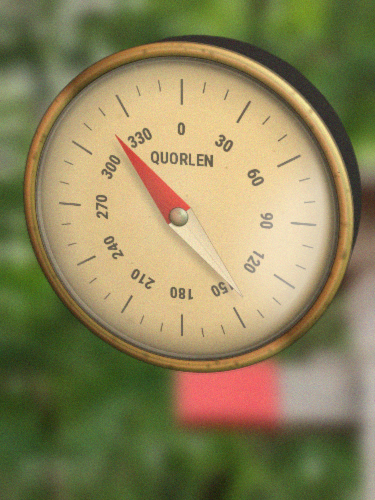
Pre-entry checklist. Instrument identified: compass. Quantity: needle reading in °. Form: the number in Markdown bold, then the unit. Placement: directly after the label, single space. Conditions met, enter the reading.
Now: **320** °
